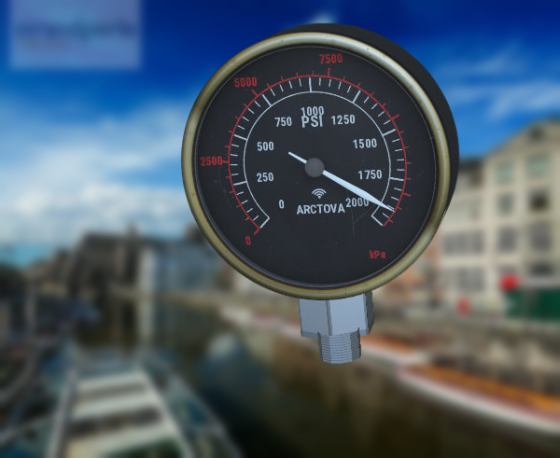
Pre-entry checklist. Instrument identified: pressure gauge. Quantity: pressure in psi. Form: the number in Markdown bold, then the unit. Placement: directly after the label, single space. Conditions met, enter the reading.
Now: **1900** psi
